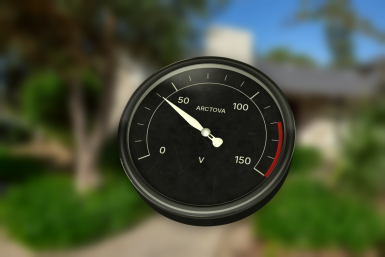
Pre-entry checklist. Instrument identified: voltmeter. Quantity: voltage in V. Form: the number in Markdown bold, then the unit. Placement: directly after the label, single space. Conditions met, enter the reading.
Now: **40** V
